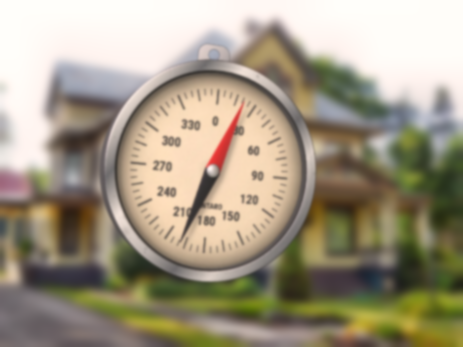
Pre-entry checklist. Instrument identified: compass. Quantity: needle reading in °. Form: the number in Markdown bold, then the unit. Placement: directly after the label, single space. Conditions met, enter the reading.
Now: **20** °
